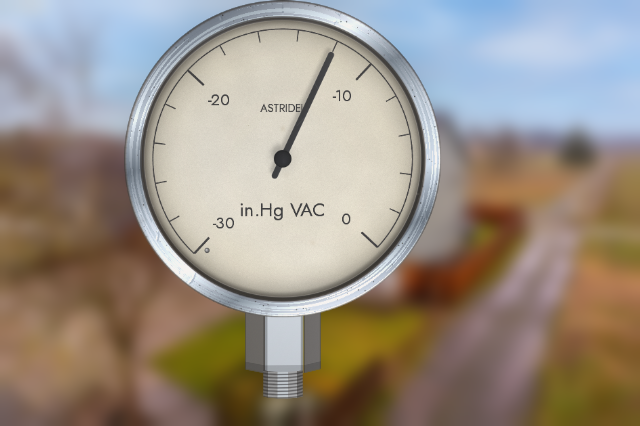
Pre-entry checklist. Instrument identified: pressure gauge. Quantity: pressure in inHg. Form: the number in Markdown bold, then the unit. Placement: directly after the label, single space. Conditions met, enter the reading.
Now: **-12** inHg
